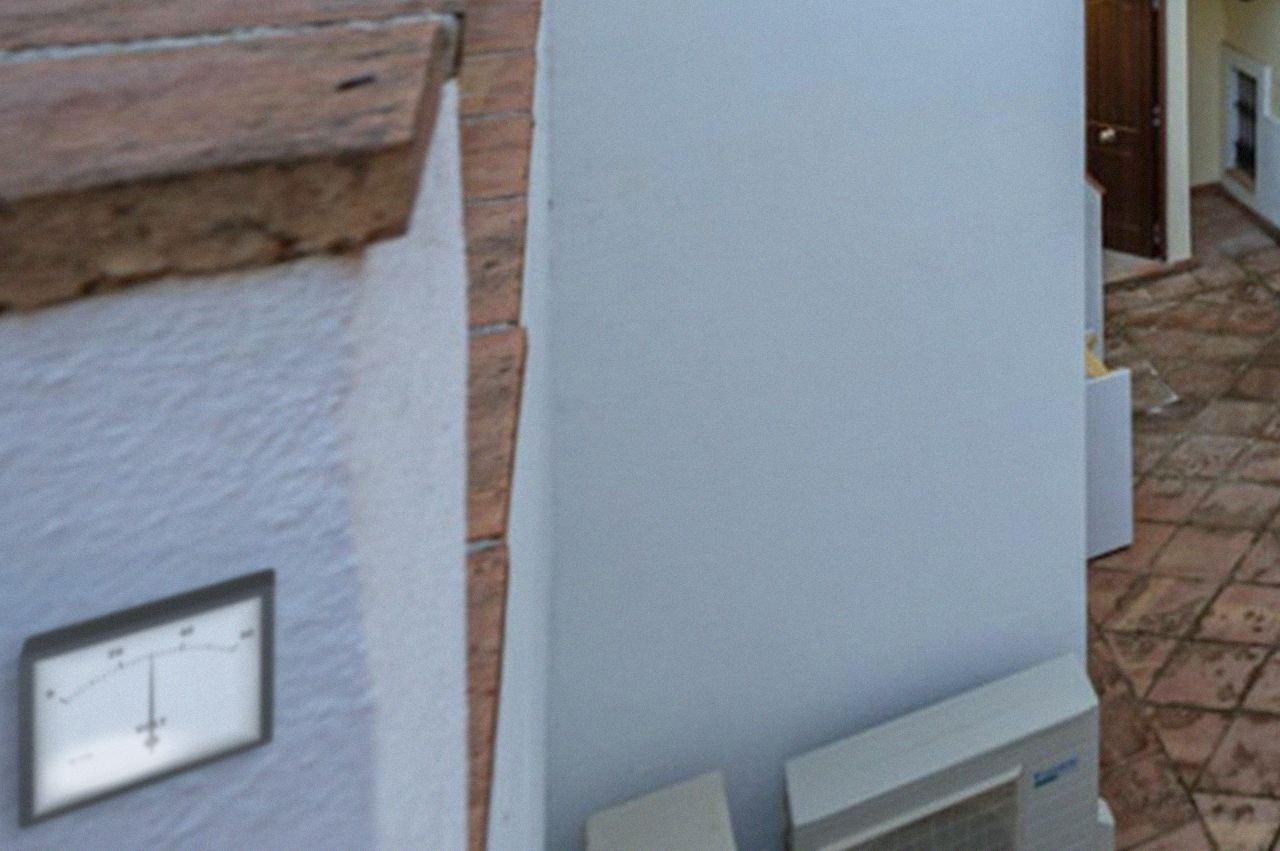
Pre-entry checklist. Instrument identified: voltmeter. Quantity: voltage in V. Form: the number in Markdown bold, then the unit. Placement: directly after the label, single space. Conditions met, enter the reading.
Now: **30** V
